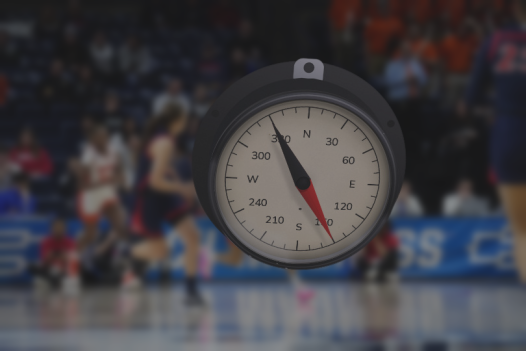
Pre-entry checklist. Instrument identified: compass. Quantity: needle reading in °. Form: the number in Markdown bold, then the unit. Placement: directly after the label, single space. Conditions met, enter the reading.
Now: **150** °
